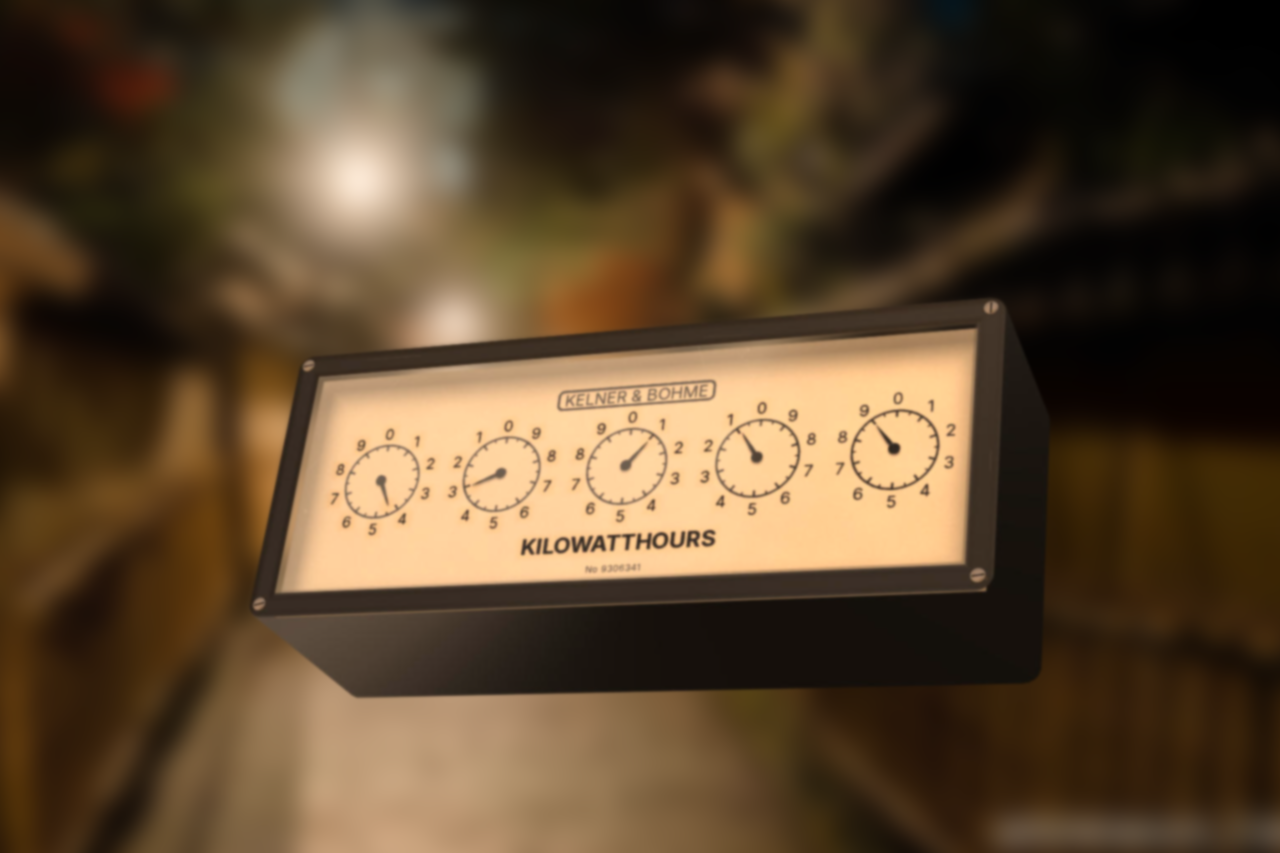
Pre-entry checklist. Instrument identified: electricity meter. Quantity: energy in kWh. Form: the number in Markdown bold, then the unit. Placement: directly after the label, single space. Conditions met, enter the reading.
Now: **43109** kWh
